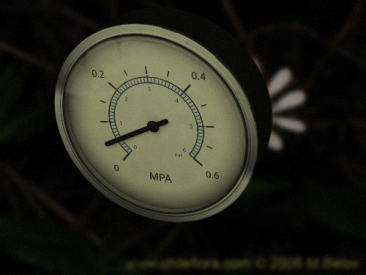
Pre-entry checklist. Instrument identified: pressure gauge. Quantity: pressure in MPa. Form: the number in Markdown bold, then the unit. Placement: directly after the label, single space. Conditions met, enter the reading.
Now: **0.05** MPa
